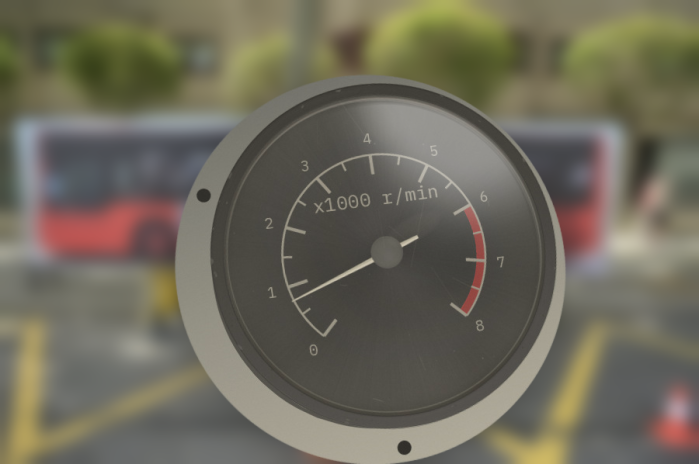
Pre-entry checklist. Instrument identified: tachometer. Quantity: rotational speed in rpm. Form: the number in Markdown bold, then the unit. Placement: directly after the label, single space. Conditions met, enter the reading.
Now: **750** rpm
